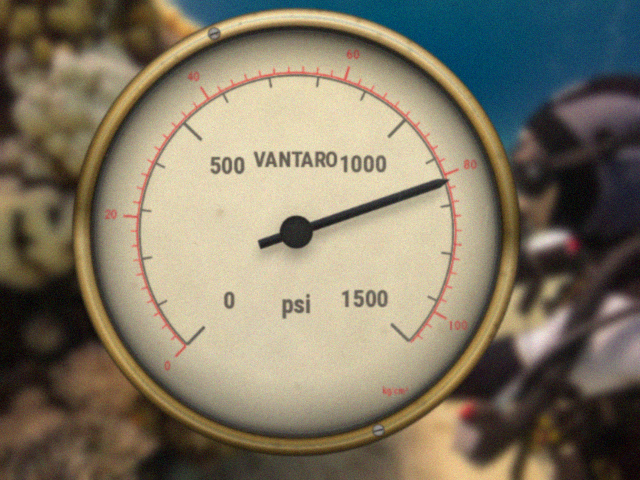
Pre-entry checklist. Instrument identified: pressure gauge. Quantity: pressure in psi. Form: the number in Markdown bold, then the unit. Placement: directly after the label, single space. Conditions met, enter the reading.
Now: **1150** psi
